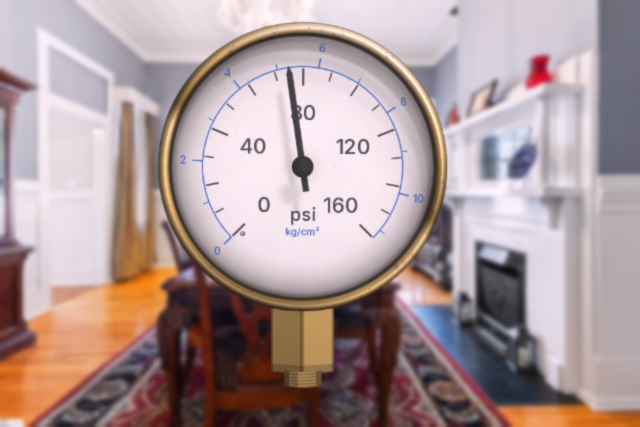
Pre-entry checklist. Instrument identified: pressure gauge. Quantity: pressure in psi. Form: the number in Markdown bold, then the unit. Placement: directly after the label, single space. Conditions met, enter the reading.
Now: **75** psi
